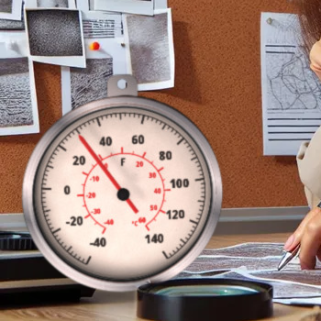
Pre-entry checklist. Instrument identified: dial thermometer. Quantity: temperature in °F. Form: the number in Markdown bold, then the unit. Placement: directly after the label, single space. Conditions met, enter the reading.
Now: **30** °F
